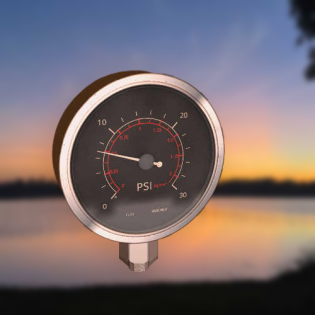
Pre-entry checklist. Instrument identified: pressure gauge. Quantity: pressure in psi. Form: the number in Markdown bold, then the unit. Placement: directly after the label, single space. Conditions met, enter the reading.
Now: **7** psi
